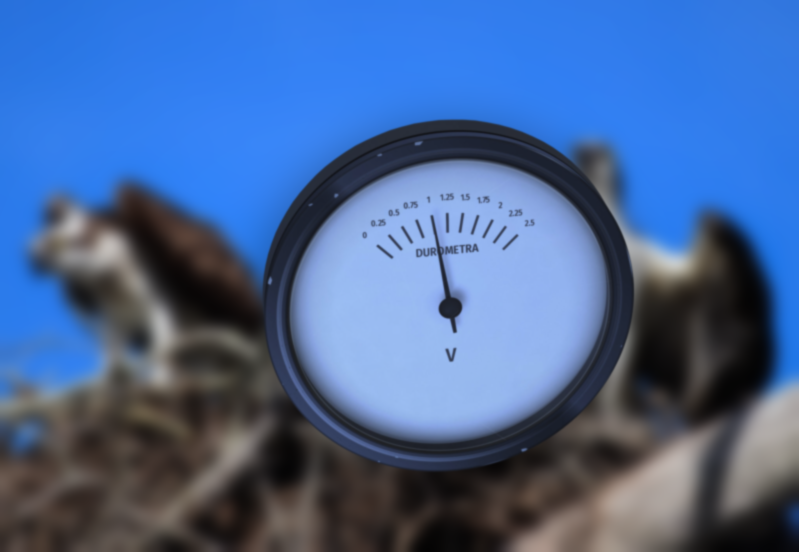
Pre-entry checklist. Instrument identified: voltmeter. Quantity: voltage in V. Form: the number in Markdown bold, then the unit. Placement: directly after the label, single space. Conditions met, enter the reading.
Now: **1** V
